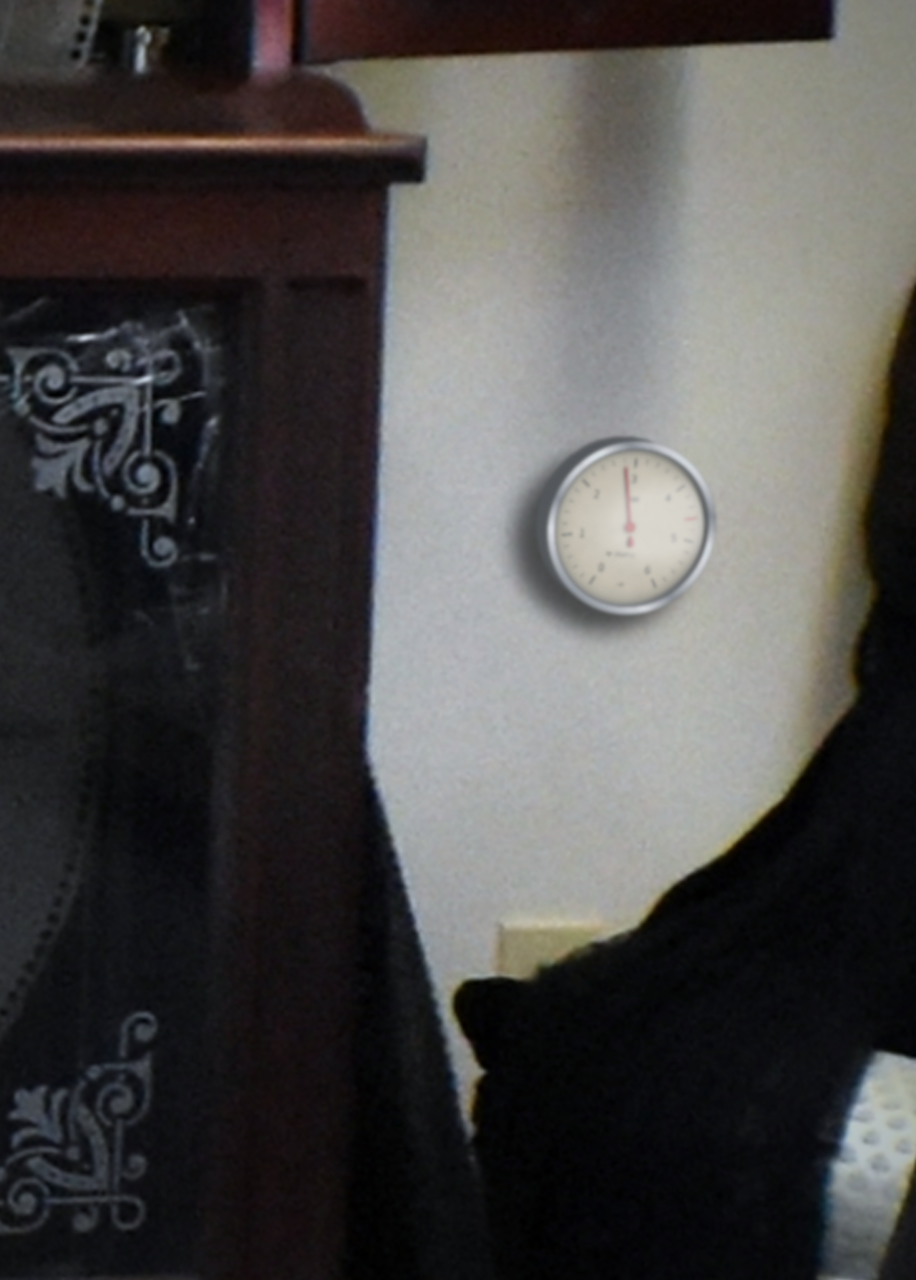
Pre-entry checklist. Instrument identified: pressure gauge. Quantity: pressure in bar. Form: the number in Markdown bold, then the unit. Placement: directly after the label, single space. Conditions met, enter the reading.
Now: **2.8** bar
